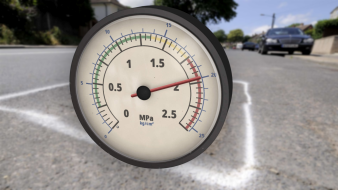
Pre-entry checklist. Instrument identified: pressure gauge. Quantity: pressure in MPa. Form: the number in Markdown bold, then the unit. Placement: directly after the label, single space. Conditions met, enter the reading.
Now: **1.95** MPa
